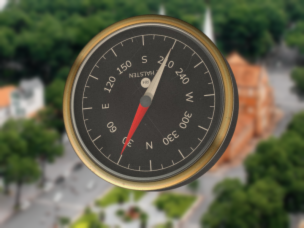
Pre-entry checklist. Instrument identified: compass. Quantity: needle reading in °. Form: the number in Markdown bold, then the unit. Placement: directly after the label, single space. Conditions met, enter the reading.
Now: **30** °
